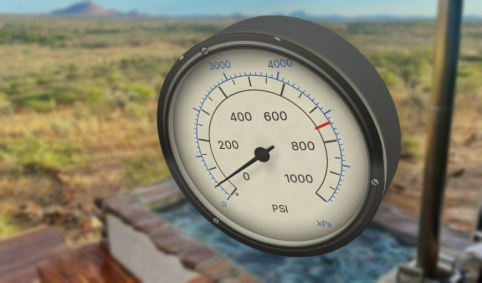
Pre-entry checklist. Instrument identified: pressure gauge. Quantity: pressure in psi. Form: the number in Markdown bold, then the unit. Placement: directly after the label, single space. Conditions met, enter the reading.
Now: **50** psi
